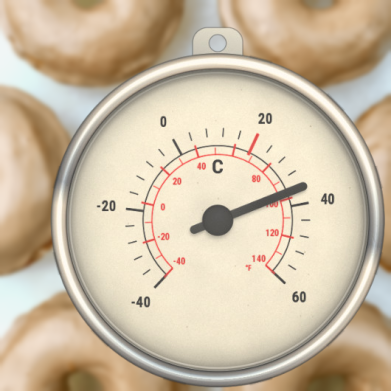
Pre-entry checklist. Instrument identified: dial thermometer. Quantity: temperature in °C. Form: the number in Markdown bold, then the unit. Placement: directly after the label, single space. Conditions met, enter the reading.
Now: **36** °C
